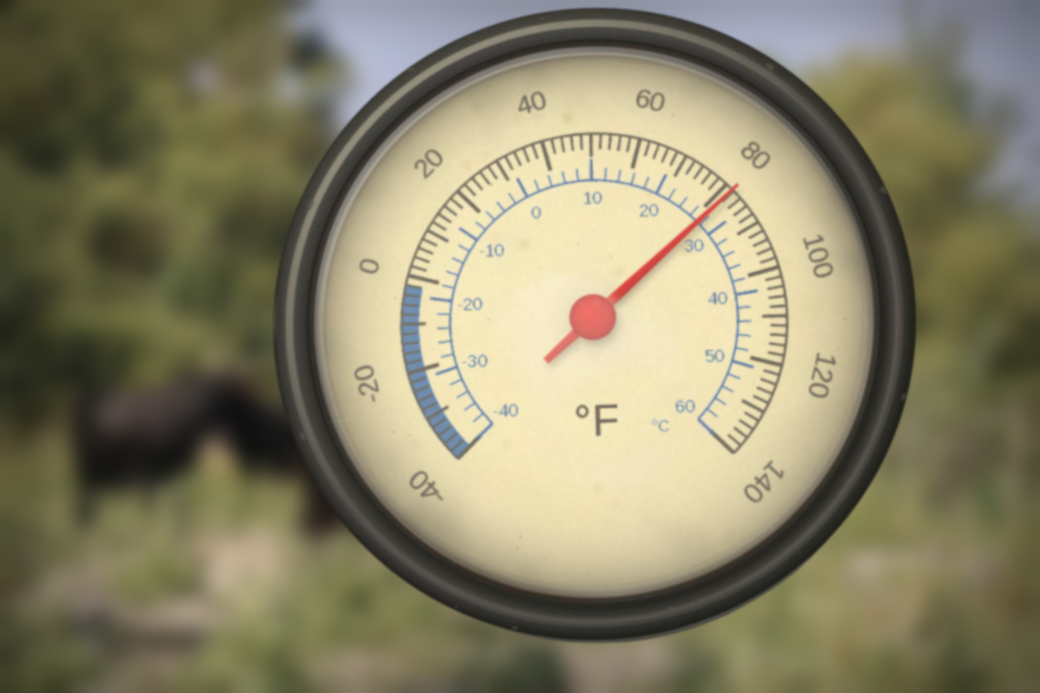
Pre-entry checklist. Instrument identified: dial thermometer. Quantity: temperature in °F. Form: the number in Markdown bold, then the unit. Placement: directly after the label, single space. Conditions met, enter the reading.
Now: **82** °F
